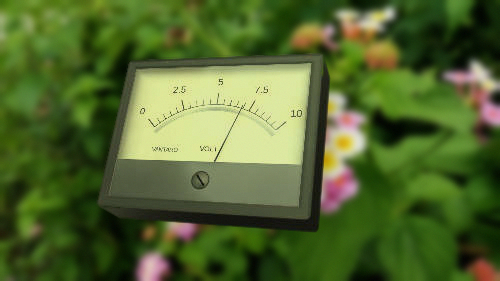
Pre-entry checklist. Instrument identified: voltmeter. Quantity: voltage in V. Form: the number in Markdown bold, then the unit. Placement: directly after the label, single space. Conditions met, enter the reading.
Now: **7** V
